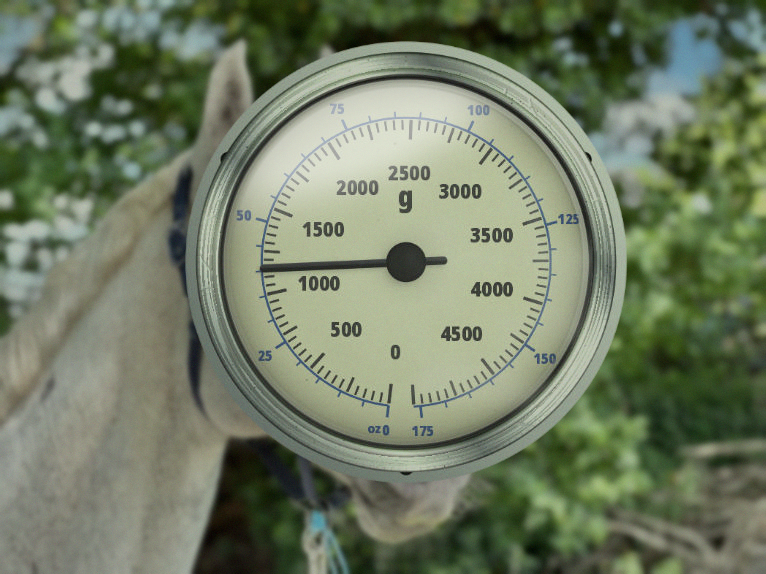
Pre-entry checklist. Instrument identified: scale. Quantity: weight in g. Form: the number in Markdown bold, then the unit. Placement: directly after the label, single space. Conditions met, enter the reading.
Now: **1150** g
